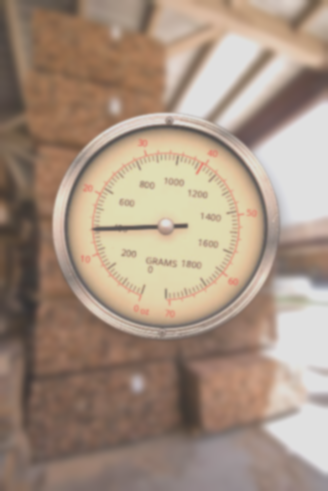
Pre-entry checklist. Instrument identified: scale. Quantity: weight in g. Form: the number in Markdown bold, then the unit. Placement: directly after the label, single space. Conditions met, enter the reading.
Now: **400** g
